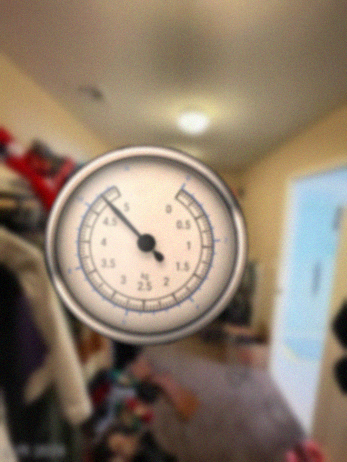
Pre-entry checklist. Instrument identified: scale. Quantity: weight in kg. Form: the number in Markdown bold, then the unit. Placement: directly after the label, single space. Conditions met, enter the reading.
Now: **4.75** kg
